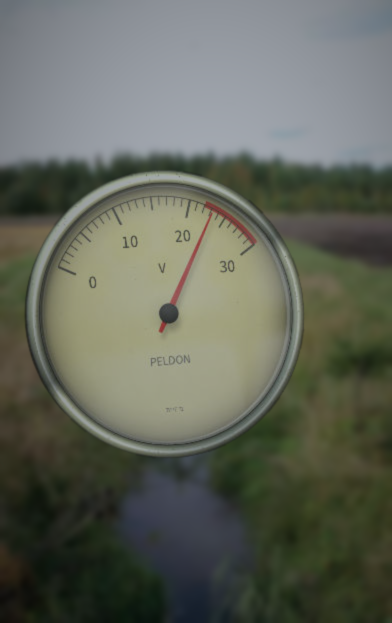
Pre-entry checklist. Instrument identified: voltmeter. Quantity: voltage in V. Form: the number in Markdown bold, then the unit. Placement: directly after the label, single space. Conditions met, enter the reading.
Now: **23** V
